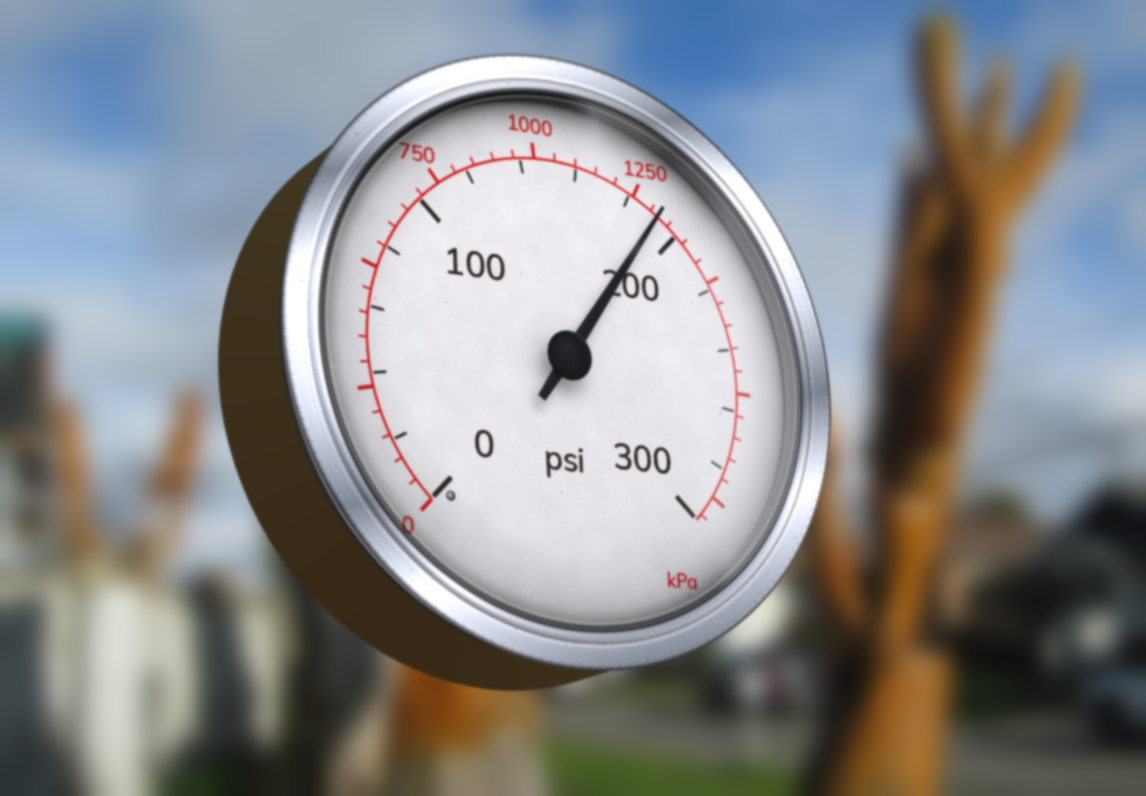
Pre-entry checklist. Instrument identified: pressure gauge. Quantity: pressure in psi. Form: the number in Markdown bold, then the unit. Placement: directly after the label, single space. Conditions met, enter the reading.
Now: **190** psi
